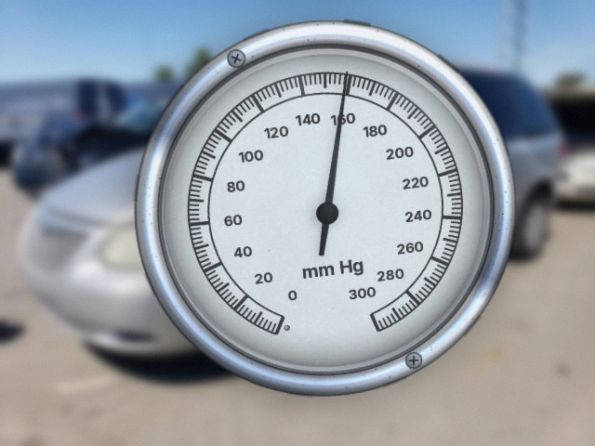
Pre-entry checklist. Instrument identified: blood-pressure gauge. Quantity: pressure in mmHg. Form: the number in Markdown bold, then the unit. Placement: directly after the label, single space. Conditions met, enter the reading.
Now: **158** mmHg
